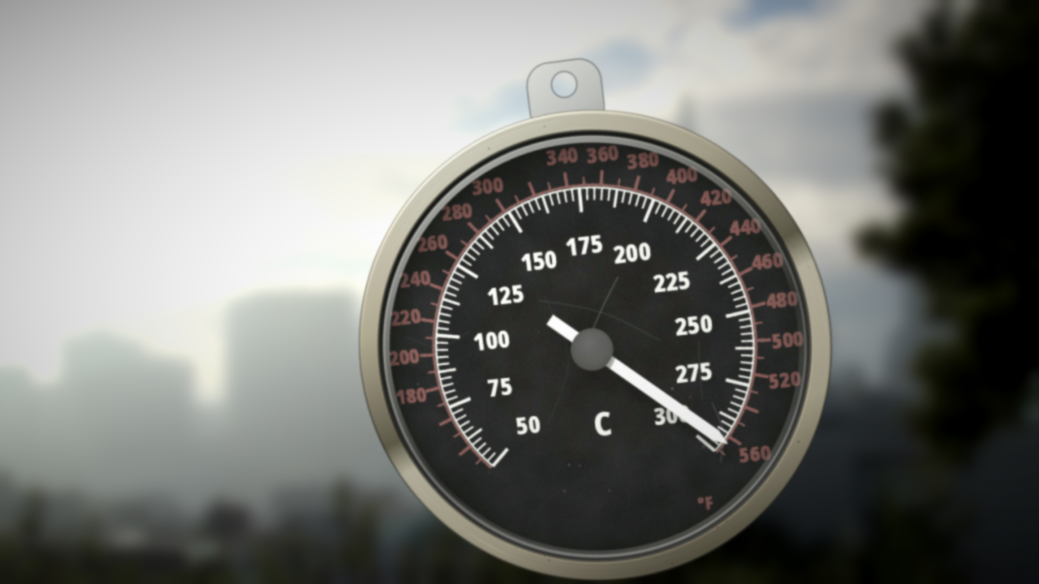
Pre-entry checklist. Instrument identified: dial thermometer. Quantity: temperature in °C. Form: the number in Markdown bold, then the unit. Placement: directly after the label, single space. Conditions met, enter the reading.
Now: **295** °C
